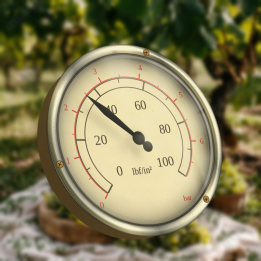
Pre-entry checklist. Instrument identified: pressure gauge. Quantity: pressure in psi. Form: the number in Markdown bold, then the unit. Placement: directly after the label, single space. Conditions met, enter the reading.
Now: **35** psi
